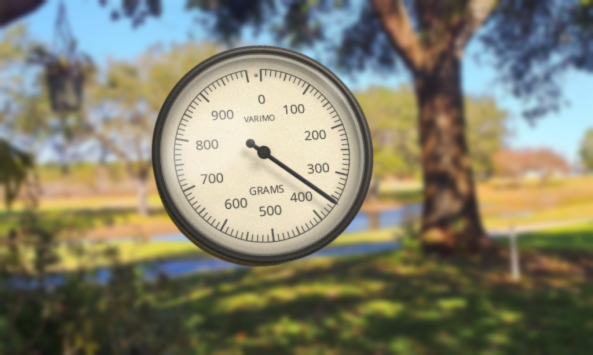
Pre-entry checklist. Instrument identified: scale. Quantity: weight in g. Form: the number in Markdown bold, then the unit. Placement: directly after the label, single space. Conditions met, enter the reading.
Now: **360** g
